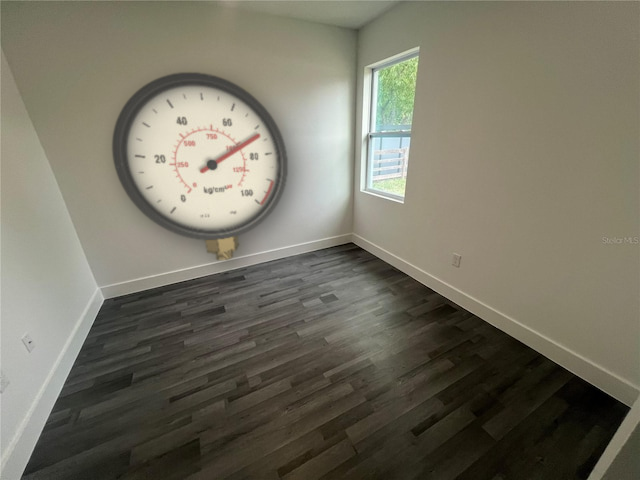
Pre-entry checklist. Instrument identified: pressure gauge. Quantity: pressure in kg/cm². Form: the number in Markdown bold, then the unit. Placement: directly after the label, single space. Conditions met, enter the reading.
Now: **72.5** kg/cm²
